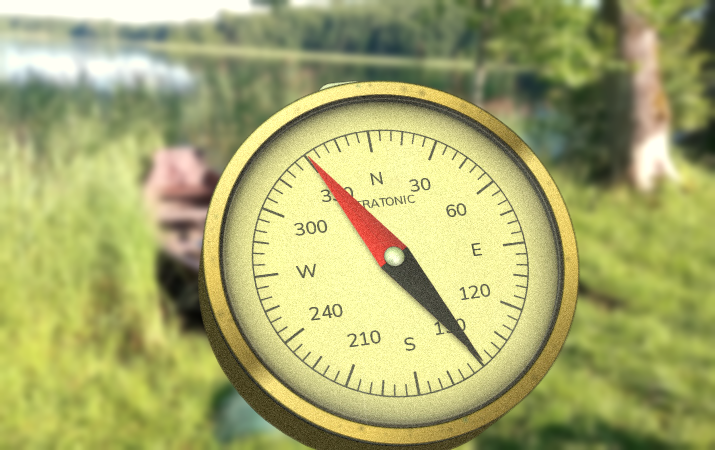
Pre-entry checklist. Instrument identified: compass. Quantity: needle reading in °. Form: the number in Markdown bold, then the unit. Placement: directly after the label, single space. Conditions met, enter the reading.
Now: **330** °
